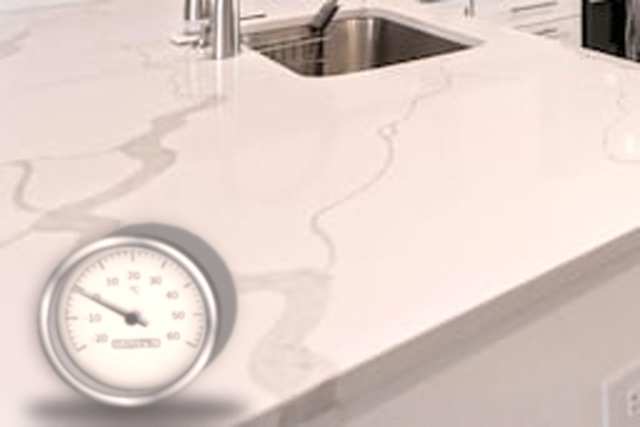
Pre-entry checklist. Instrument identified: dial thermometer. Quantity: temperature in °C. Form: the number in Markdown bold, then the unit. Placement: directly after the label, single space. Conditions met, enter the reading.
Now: **0** °C
